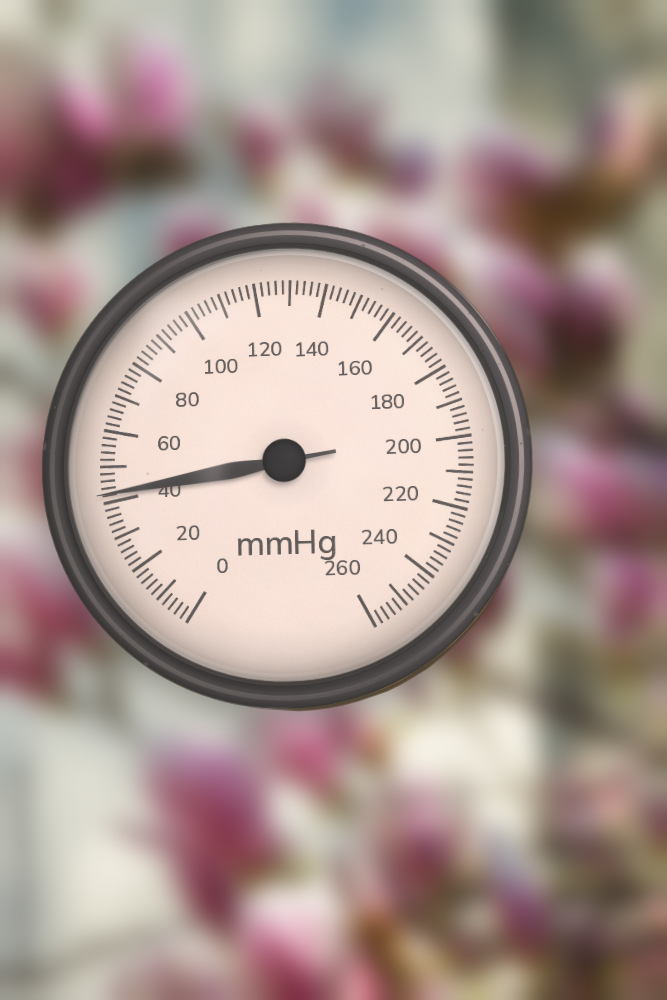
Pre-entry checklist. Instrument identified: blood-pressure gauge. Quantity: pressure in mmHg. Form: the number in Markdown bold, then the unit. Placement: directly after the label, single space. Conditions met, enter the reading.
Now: **42** mmHg
